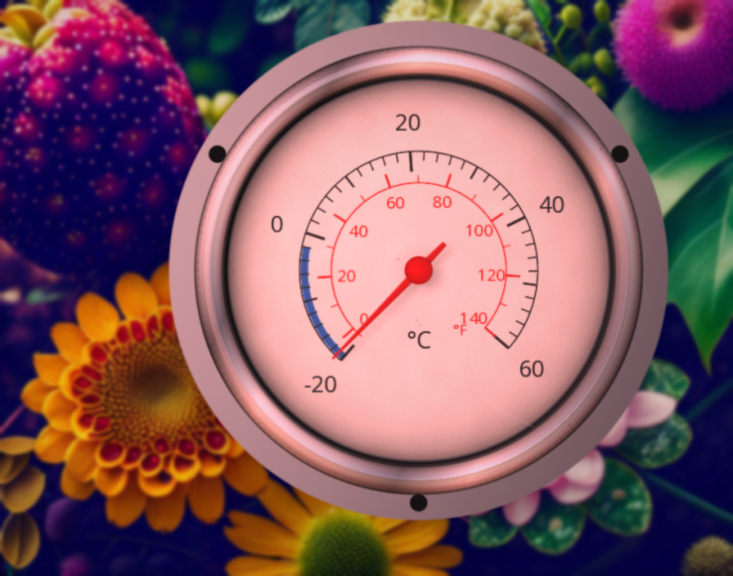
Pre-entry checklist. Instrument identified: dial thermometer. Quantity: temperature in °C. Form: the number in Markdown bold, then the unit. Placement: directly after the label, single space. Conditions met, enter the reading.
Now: **-19** °C
